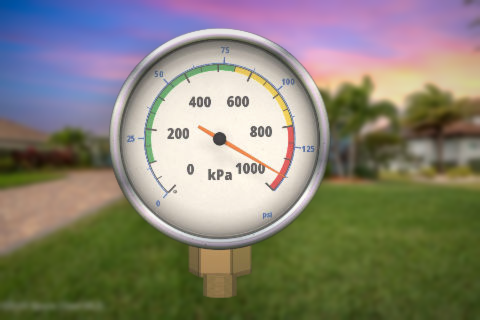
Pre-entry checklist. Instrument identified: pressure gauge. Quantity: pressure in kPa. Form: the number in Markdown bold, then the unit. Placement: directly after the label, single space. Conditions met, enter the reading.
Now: **950** kPa
